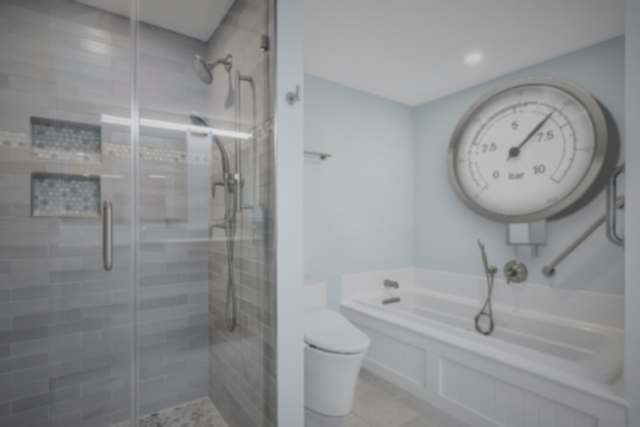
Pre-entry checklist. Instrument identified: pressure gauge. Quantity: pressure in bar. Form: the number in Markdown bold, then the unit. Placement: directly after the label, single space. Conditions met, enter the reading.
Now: **6.75** bar
